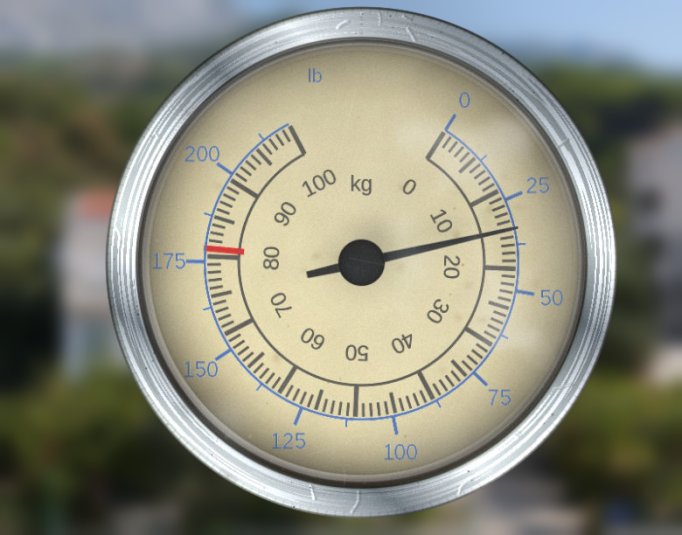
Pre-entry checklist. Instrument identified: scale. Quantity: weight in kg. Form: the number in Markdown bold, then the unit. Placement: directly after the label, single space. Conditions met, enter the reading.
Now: **15** kg
